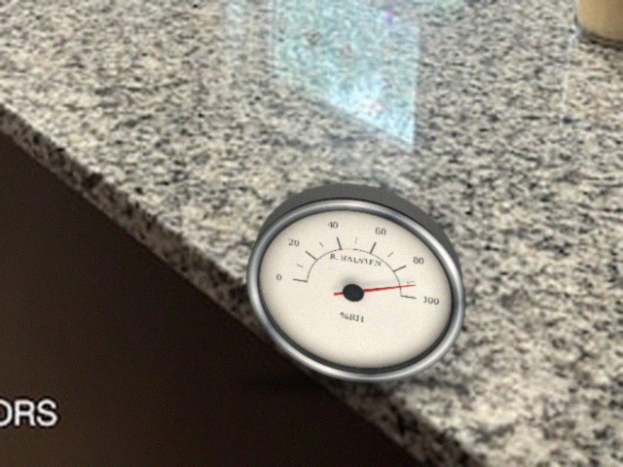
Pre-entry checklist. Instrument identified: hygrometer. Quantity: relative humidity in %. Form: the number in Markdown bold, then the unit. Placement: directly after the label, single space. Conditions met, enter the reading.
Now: **90** %
